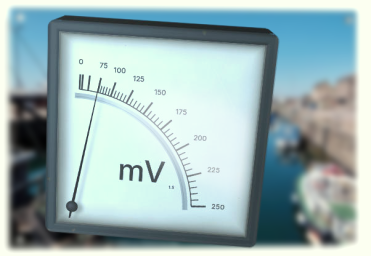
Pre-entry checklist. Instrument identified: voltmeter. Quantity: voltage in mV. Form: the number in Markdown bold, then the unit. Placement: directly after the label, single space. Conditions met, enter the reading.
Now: **75** mV
